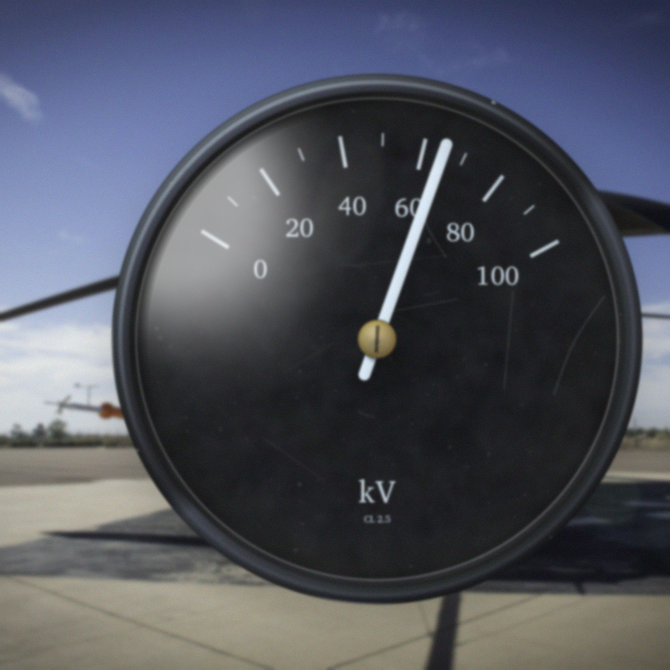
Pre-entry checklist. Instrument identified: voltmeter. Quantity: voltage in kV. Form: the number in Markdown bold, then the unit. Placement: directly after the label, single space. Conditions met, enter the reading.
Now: **65** kV
